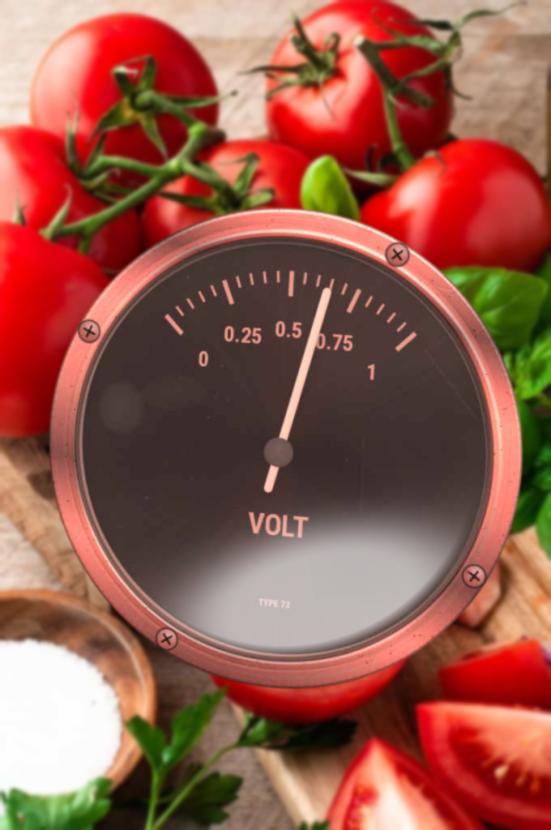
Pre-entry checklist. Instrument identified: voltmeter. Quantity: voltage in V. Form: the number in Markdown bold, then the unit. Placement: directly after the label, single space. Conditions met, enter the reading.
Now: **0.65** V
